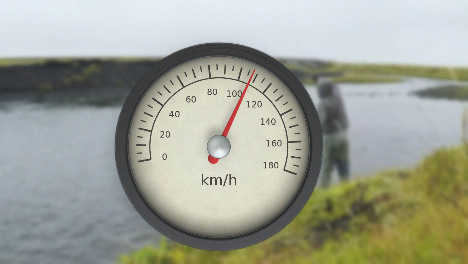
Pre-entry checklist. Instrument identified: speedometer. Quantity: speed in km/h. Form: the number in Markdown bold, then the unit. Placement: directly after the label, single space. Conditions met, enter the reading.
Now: **107.5** km/h
